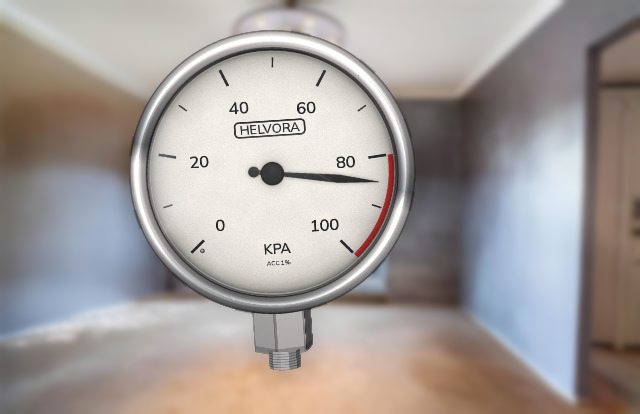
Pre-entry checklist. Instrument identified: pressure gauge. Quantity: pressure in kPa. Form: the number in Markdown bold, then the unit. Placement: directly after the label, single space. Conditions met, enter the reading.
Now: **85** kPa
